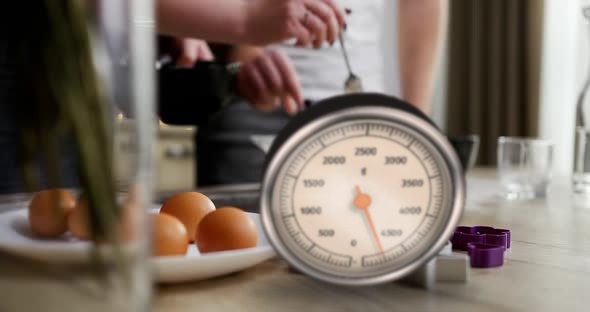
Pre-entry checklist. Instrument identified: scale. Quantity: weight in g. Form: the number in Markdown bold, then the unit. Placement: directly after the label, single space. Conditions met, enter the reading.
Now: **4750** g
